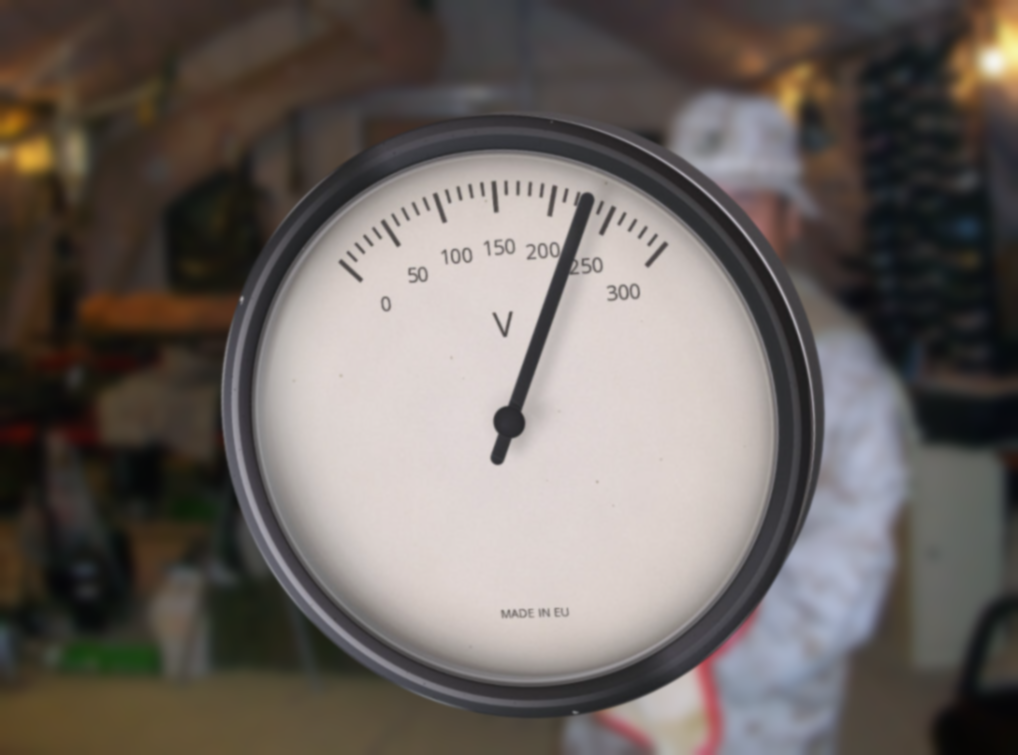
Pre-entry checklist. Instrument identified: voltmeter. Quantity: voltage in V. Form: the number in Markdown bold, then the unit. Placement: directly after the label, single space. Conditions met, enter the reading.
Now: **230** V
